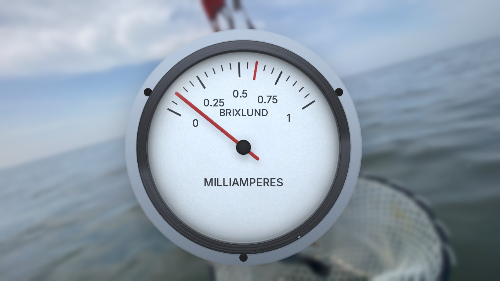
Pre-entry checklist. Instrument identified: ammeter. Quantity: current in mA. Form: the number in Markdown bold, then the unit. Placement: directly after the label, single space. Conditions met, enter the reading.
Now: **0.1** mA
